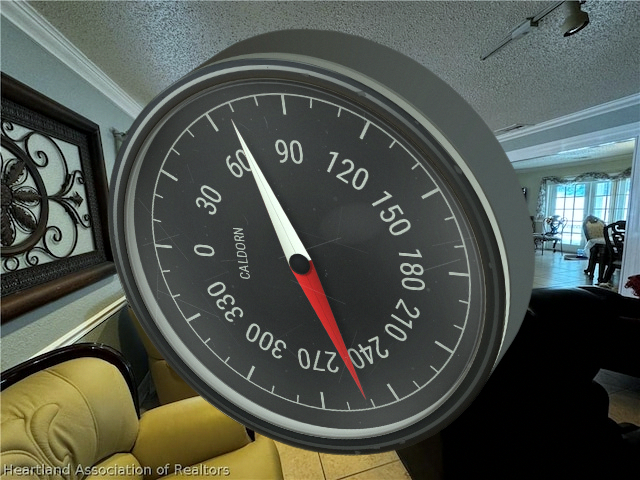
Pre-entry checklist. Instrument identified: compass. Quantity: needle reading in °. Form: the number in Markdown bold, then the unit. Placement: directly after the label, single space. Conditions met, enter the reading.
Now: **250** °
